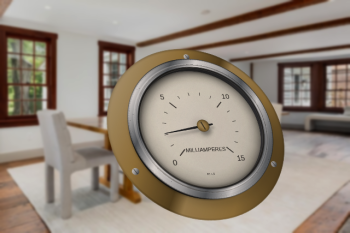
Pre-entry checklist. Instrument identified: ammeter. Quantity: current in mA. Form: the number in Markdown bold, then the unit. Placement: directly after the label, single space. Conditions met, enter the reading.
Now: **2** mA
